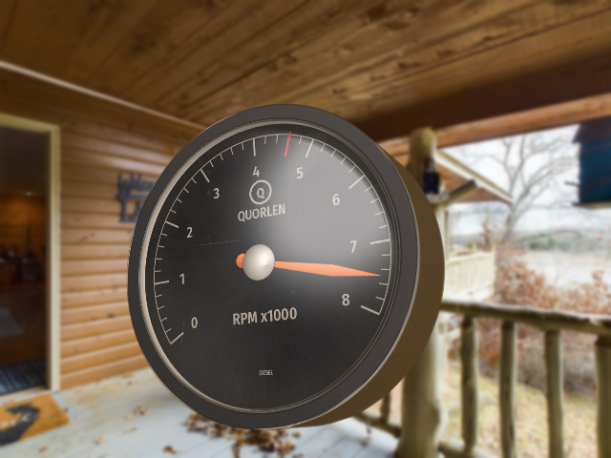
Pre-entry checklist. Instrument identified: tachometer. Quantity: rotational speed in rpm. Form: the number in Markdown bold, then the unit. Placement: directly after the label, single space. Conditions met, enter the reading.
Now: **7500** rpm
